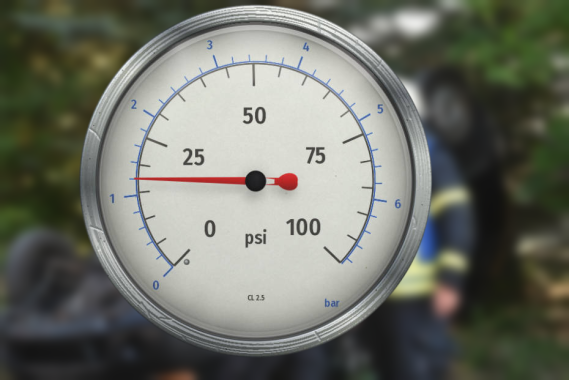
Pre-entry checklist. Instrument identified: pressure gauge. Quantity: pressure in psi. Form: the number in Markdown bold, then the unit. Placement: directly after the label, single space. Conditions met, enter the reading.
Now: **17.5** psi
